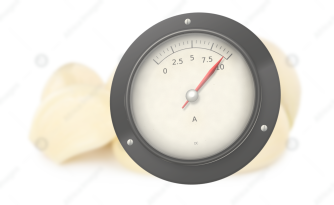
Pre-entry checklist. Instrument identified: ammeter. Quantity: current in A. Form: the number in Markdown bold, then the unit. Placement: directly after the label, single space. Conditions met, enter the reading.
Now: **9.5** A
